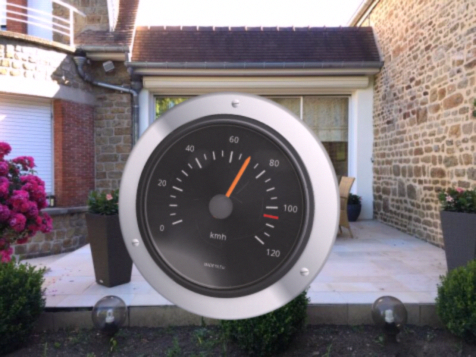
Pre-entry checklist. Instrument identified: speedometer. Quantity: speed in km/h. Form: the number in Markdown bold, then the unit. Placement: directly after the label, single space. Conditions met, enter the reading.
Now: **70** km/h
